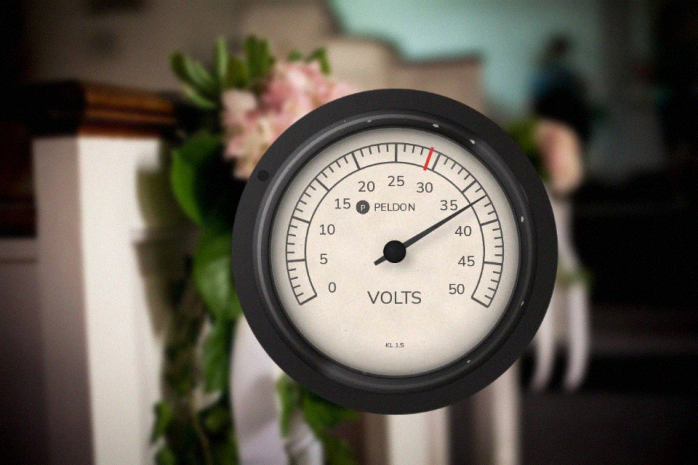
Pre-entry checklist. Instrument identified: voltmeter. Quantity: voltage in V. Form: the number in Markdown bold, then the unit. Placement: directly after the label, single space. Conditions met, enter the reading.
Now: **37** V
